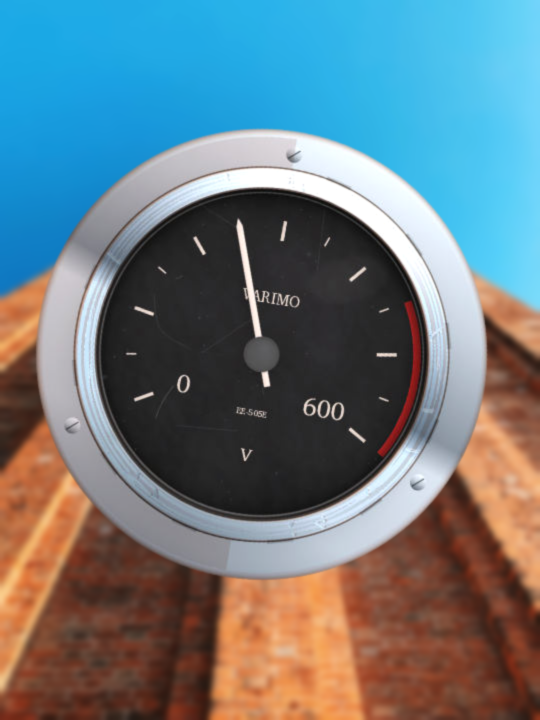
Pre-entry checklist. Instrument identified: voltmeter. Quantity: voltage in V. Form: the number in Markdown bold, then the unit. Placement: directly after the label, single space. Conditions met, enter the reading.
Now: **250** V
